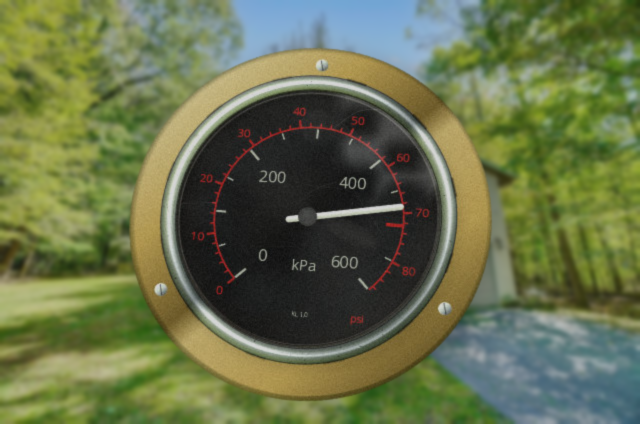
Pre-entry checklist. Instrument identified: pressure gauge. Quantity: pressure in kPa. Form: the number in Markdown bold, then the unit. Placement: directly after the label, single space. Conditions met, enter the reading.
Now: **475** kPa
